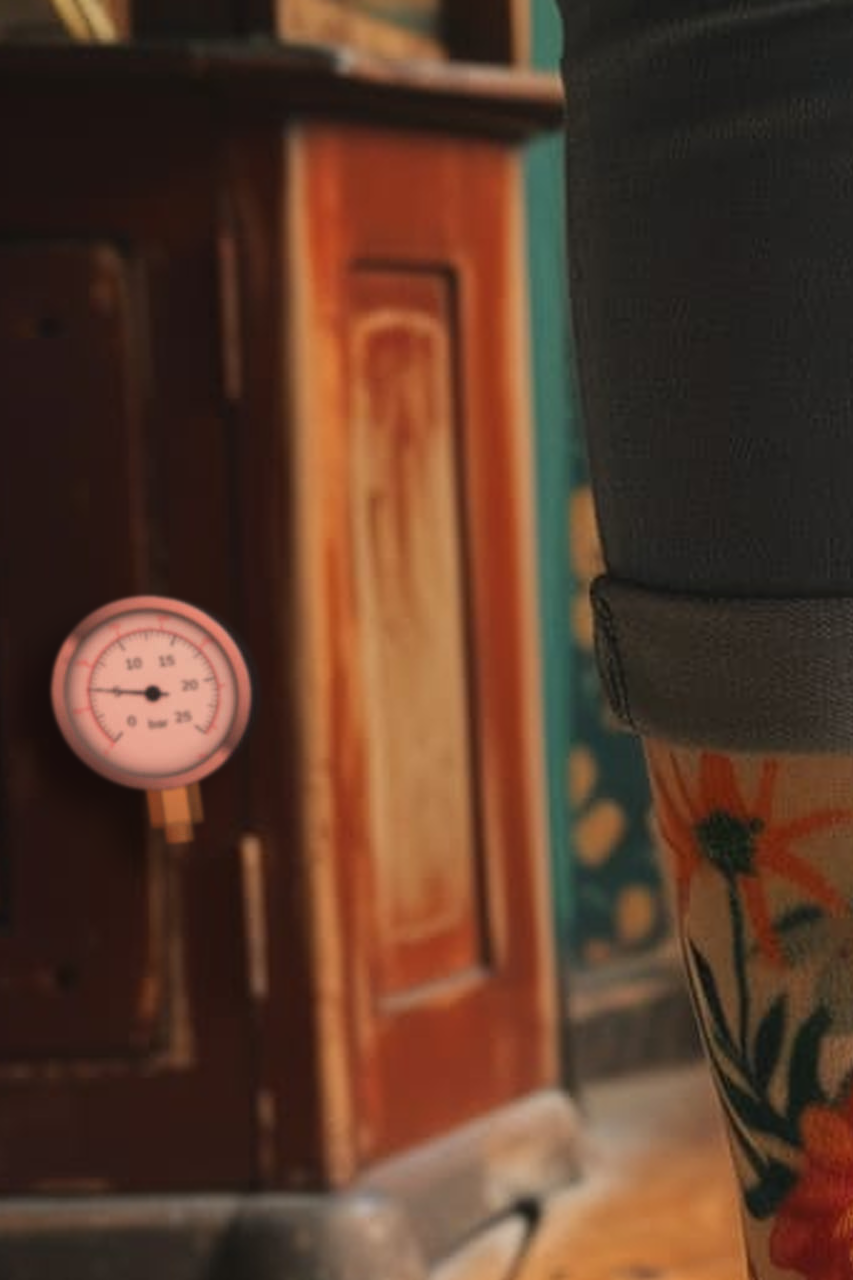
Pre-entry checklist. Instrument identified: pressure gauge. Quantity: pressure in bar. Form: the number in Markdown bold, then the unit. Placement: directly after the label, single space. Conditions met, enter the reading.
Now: **5** bar
